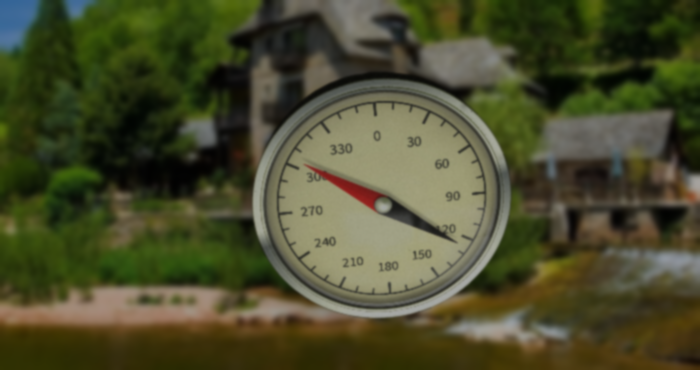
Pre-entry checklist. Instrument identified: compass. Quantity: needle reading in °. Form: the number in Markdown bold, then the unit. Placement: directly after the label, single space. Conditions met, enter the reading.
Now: **305** °
